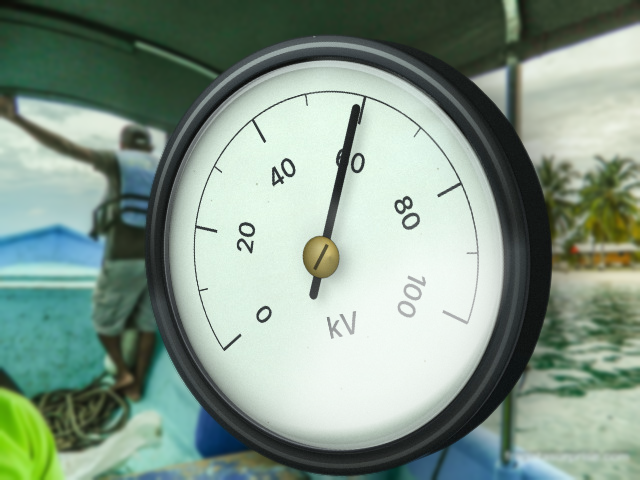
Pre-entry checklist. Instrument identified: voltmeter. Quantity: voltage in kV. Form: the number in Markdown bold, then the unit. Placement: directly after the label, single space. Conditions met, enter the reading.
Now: **60** kV
